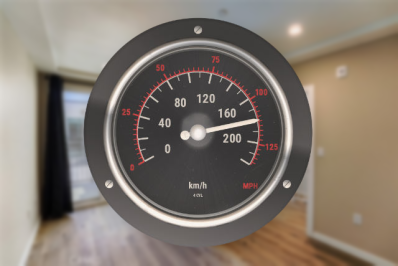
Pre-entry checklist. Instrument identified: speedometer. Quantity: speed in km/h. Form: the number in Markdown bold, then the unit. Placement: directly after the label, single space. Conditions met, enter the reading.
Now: **180** km/h
